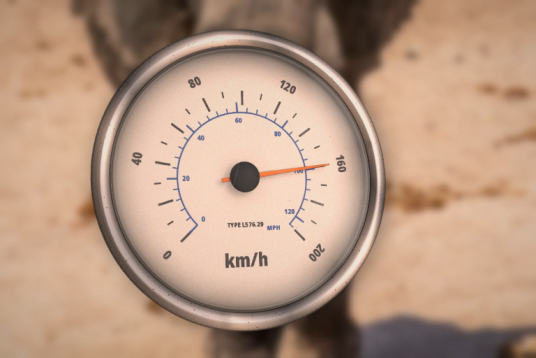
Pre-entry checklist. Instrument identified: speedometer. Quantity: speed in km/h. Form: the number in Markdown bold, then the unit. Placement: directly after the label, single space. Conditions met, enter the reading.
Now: **160** km/h
